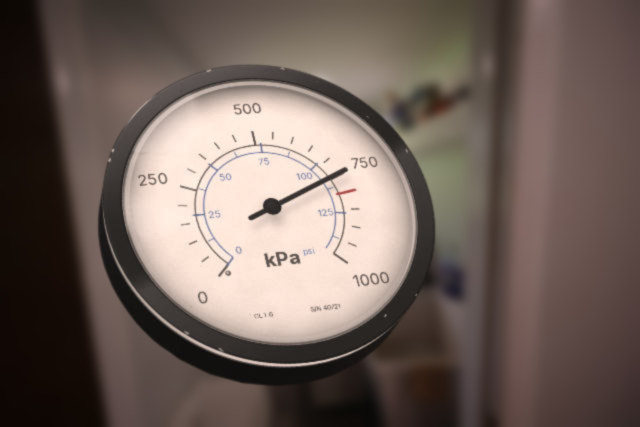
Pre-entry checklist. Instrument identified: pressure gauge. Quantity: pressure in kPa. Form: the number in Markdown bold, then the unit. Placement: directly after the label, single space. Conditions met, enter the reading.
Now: **750** kPa
